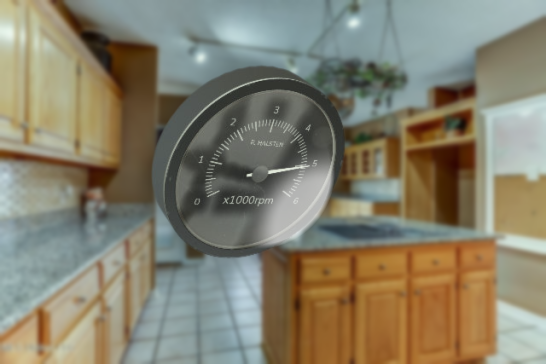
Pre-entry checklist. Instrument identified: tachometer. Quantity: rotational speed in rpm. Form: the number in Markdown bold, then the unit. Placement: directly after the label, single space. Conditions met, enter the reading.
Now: **5000** rpm
